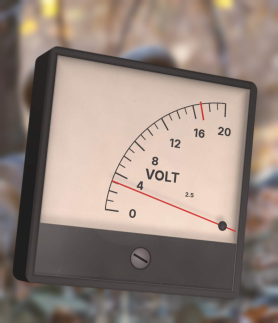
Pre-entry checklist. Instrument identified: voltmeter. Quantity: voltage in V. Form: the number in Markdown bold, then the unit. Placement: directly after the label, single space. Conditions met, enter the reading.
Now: **3** V
